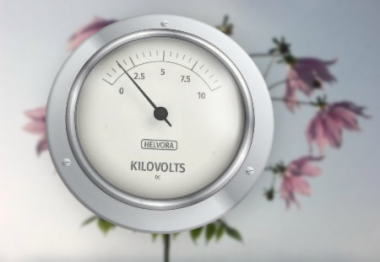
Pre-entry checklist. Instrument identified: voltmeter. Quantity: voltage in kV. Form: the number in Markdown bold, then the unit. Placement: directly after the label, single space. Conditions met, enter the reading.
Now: **1.5** kV
